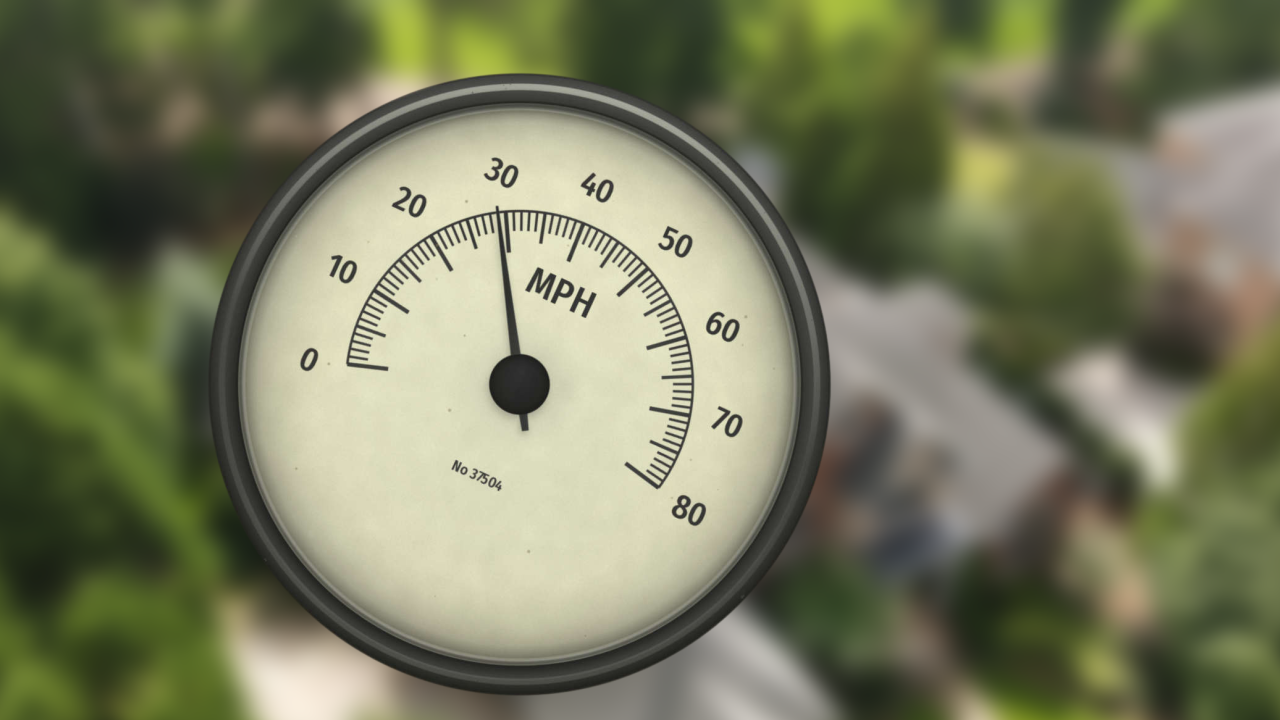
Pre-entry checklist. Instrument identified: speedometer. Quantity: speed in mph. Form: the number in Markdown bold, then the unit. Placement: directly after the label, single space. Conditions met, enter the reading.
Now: **29** mph
